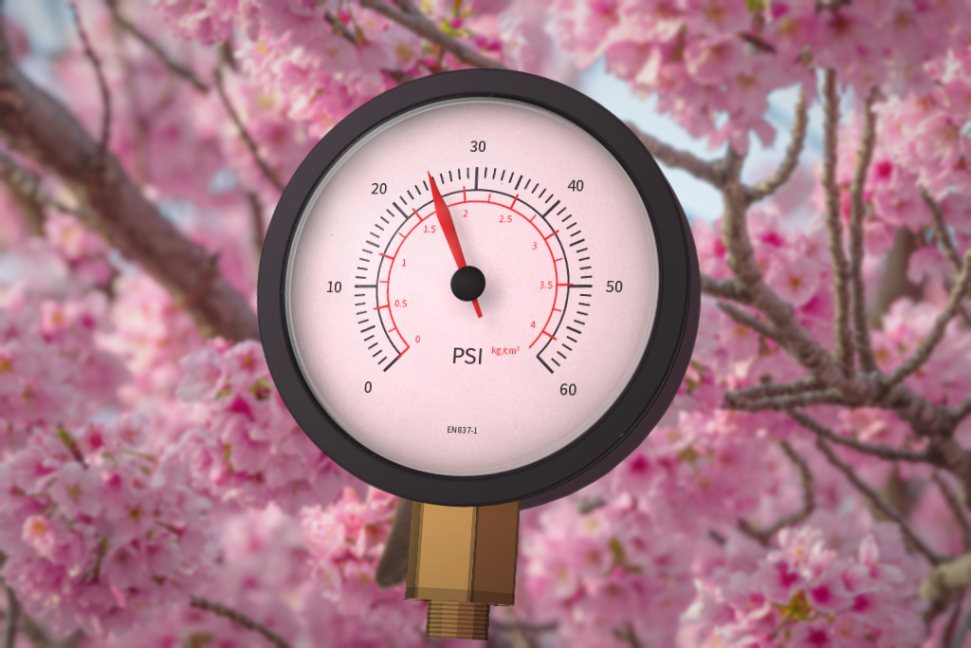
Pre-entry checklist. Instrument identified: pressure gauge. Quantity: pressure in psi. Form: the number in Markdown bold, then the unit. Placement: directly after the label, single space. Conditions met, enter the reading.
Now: **25** psi
